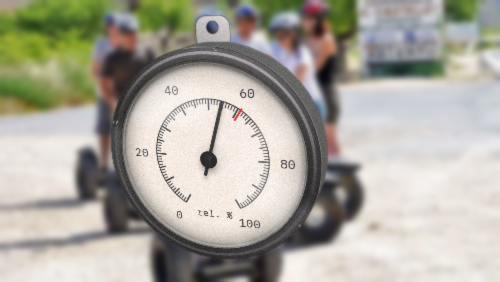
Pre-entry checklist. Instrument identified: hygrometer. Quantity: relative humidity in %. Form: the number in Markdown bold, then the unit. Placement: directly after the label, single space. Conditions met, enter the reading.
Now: **55** %
